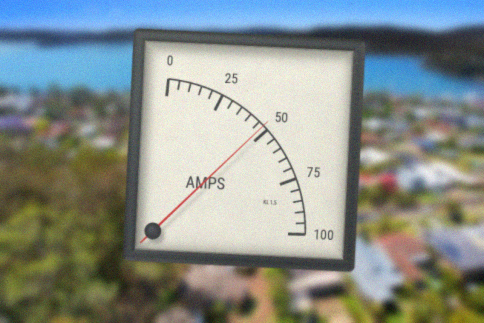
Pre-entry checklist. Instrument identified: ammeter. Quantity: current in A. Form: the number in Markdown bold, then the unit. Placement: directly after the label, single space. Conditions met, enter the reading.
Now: **47.5** A
